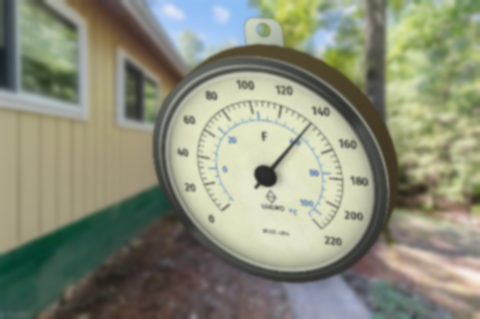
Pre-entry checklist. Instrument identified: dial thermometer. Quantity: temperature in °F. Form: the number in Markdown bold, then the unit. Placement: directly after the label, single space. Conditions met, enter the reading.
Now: **140** °F
